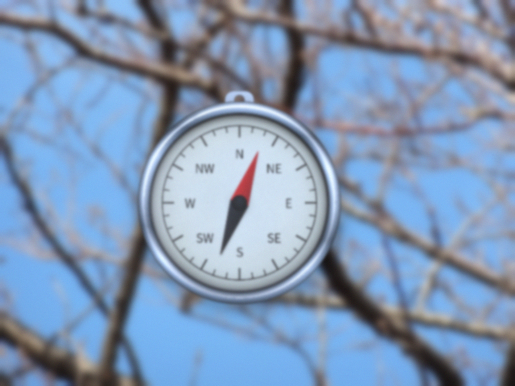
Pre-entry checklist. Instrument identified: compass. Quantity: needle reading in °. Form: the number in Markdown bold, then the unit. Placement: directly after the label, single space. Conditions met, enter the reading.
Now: **20** °
